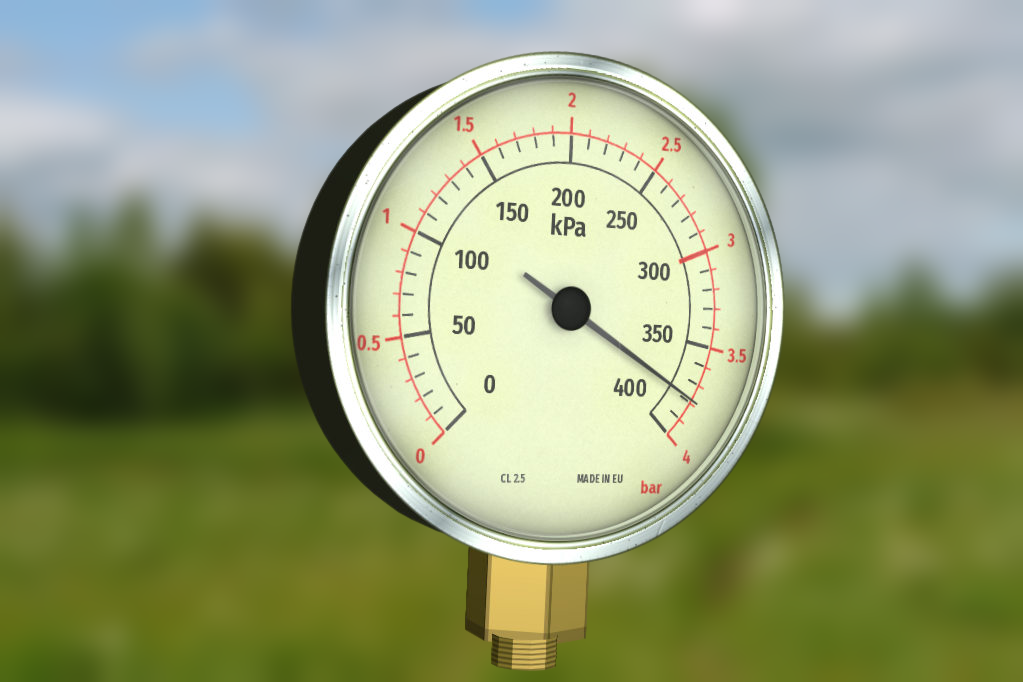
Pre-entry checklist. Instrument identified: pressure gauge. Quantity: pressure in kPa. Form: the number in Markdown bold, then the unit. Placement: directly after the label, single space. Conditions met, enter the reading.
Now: **380** kPa
